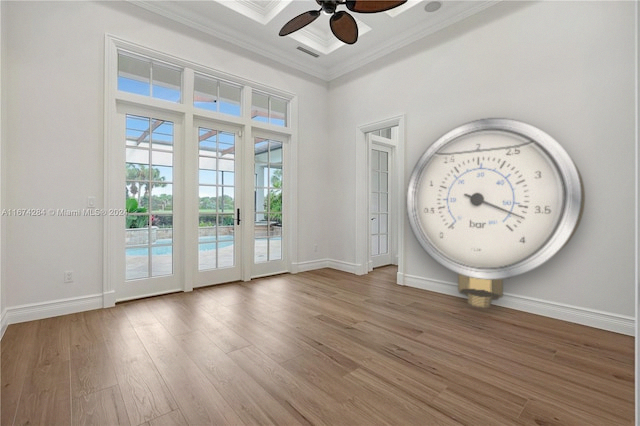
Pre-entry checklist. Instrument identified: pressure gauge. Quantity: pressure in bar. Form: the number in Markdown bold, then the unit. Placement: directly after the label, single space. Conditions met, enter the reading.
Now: **3.7** bar
